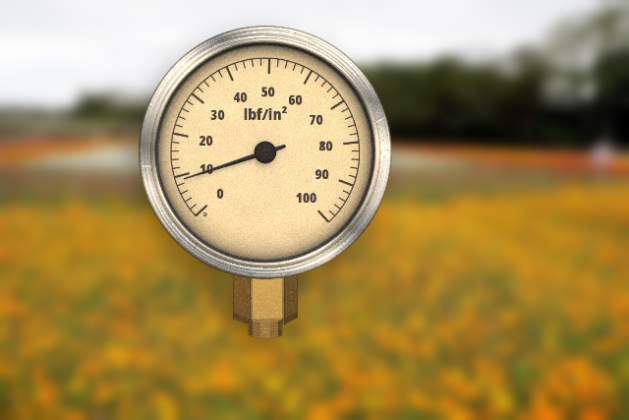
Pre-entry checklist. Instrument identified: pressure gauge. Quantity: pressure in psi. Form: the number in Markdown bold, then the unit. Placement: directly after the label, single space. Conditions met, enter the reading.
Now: **9** psi
